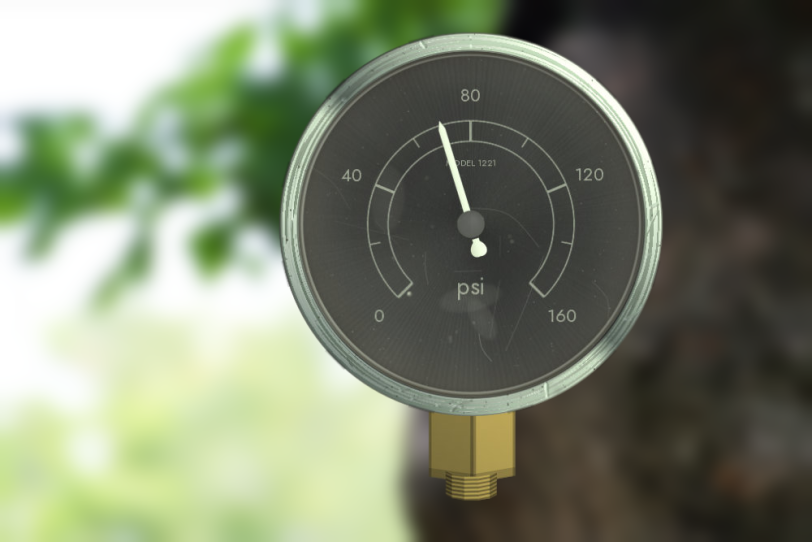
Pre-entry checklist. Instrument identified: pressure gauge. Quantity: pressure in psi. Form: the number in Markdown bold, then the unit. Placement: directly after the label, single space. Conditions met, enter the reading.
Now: **70** psi
